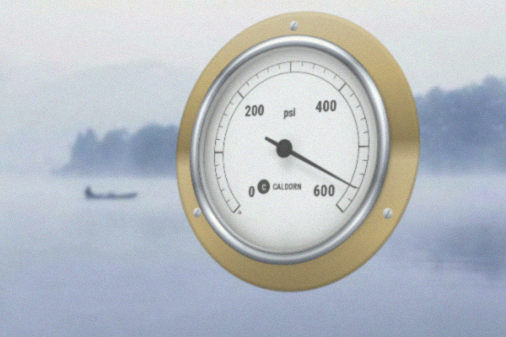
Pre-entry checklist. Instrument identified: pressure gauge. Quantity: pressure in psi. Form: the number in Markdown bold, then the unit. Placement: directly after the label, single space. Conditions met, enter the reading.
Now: **560** psi
